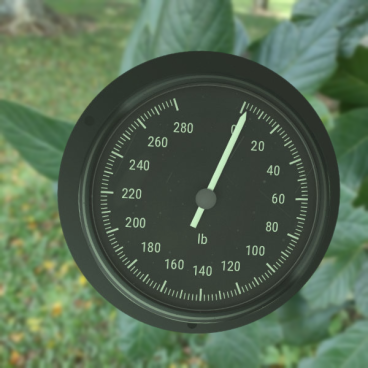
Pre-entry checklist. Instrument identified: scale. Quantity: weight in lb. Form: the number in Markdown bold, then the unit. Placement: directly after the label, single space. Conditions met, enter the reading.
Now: **2** lb
